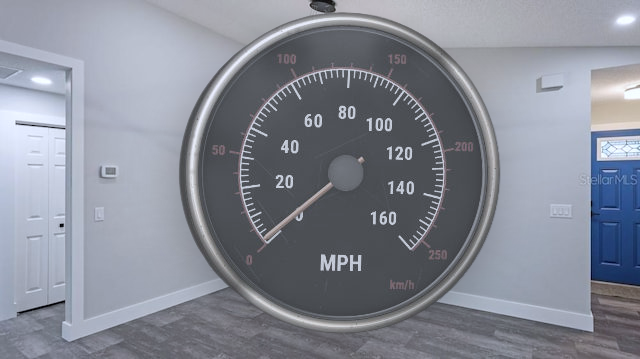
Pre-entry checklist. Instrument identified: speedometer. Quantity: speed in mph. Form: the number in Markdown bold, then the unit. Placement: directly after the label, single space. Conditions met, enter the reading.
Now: **2** mph
